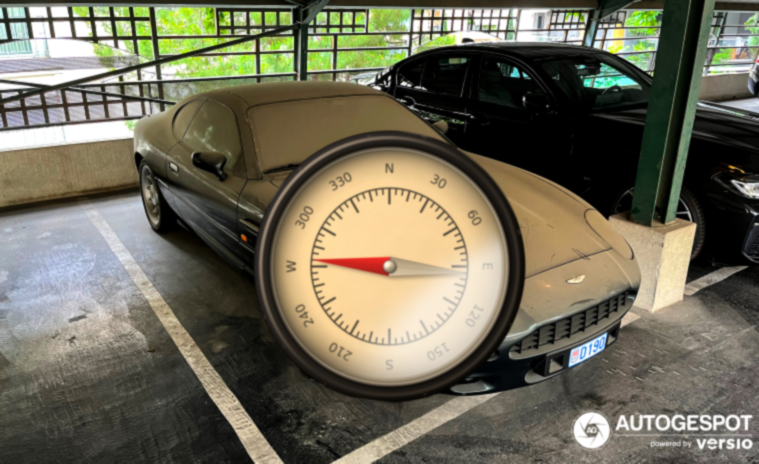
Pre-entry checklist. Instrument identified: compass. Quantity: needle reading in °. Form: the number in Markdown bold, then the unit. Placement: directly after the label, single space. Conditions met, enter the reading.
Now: **275** °
